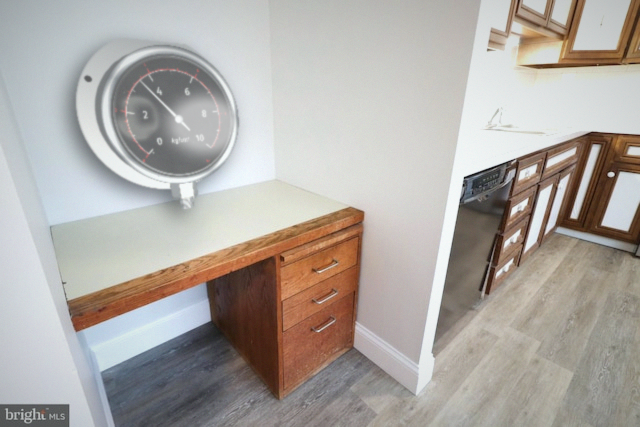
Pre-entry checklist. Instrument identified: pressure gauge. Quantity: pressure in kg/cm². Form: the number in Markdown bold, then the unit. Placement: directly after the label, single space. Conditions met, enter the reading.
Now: **3.5** kg/cm²
